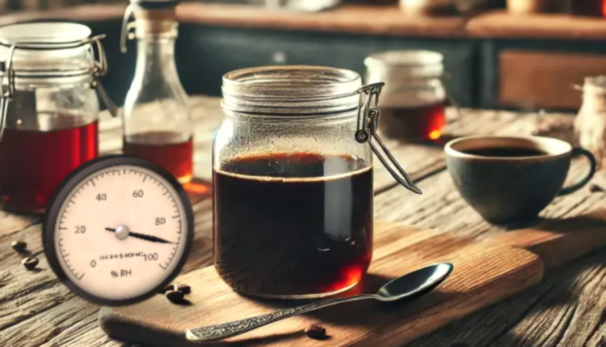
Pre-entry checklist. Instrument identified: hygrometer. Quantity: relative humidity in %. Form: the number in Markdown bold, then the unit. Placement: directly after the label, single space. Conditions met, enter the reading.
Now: **90** %
